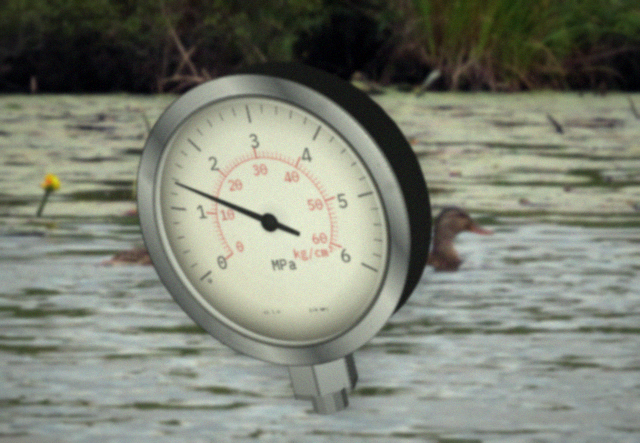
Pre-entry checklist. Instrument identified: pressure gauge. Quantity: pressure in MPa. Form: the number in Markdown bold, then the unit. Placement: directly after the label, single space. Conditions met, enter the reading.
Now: **1.4** MPa
